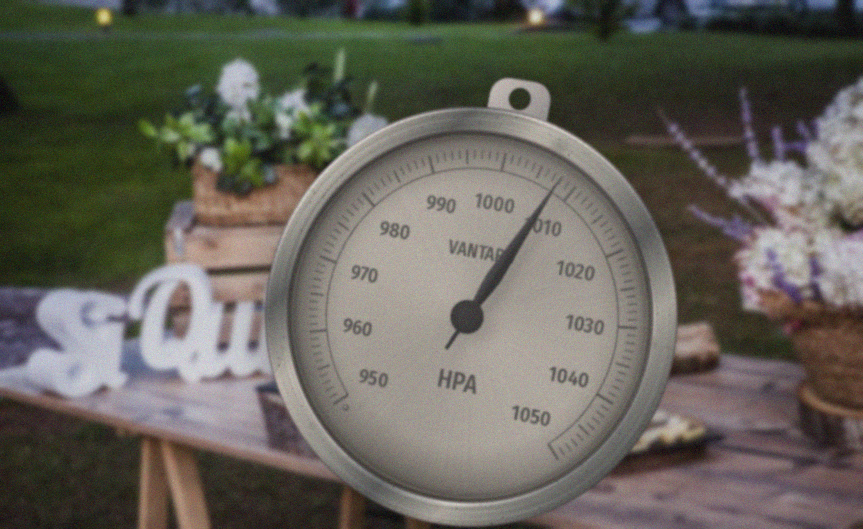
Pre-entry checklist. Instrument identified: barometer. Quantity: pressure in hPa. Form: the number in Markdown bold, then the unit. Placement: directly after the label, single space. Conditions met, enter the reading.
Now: **1008** hPa
